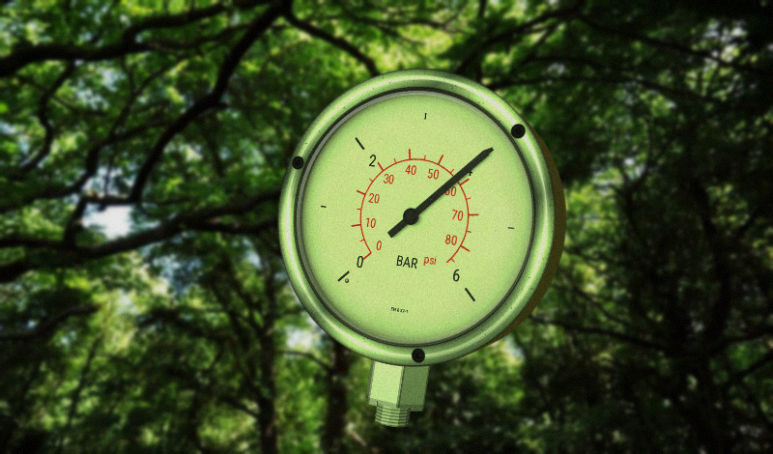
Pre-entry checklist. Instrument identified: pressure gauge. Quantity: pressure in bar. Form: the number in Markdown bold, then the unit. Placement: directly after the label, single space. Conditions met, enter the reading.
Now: **4** bar
